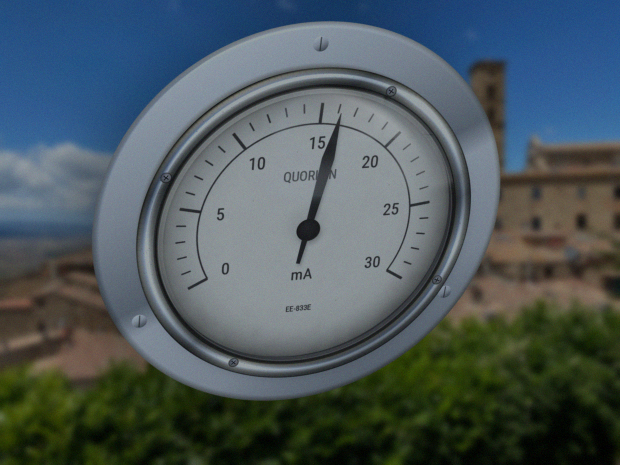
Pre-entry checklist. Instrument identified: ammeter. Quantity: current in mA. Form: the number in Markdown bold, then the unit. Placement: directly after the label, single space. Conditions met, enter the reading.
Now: **16** mA
